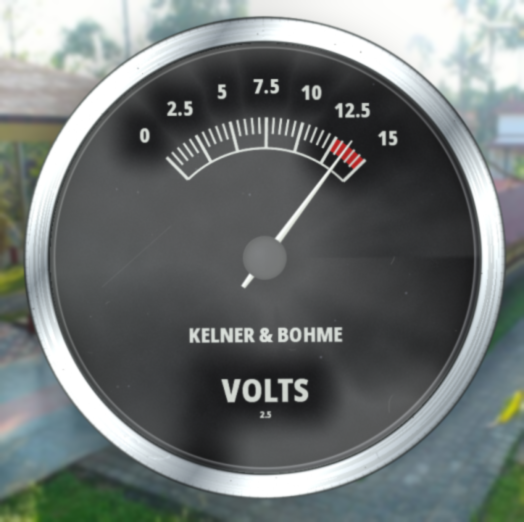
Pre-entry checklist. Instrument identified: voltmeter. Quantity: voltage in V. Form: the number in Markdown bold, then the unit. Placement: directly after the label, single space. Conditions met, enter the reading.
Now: **13.5** V
